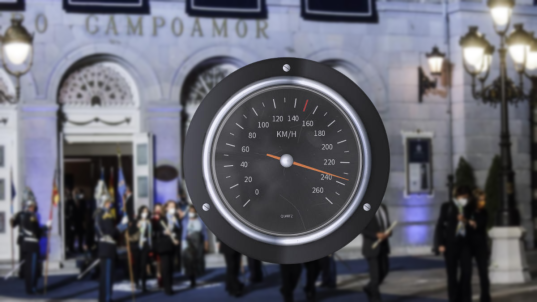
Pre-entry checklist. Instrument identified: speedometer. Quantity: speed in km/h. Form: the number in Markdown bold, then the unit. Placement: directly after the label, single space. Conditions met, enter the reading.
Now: **235** km/h
